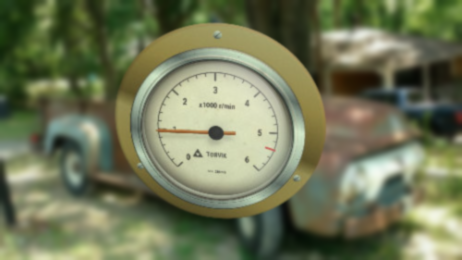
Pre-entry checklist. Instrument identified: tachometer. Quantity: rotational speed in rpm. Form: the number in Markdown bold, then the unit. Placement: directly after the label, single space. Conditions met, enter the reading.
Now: **1000** rpm
